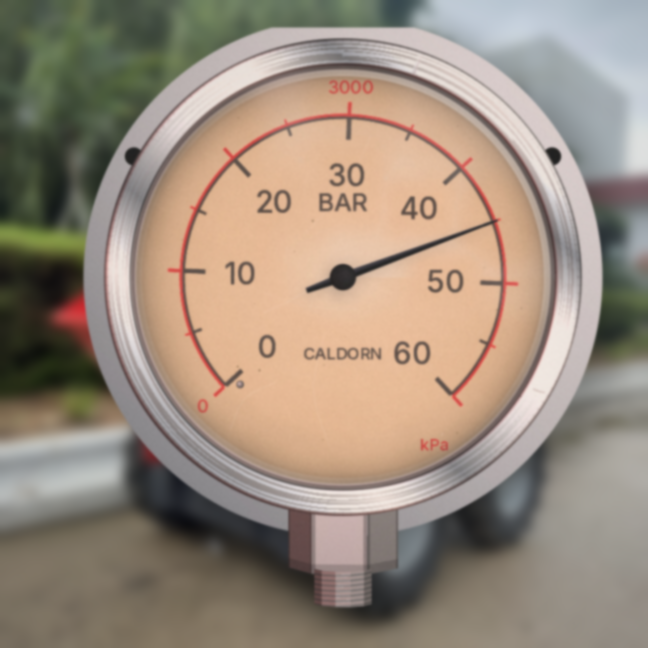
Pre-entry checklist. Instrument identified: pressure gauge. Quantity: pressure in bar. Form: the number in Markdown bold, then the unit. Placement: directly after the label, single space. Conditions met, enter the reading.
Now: **45** bar
